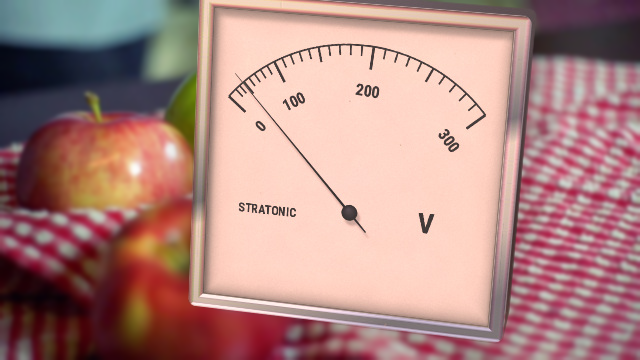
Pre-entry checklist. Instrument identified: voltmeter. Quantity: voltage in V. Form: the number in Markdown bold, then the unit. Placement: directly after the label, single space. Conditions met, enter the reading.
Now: **50** V
